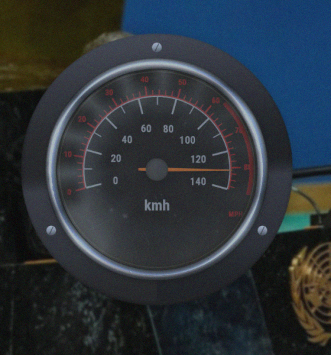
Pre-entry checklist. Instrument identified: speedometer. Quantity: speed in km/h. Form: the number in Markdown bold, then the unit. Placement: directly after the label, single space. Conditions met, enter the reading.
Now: **130** km/h
